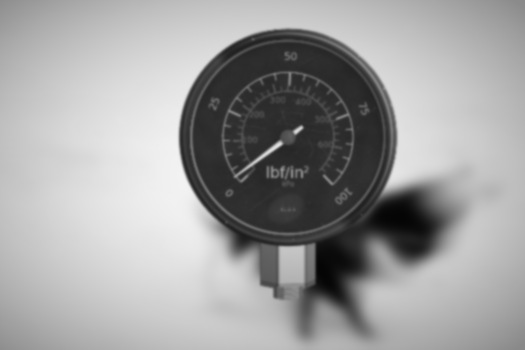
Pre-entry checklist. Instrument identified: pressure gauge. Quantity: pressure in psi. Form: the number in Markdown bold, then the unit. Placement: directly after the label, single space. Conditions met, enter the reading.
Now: **2.5** psi
